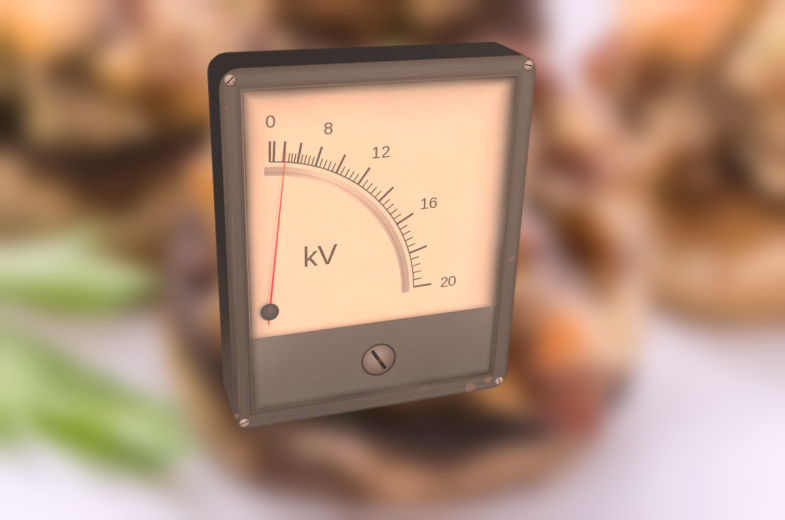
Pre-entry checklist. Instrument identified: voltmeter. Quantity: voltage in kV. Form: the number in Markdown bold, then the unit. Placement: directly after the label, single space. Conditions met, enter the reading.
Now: **4** kV
